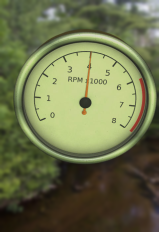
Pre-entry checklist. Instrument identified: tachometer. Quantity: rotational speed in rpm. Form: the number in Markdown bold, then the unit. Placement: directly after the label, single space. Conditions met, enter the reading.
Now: **4000** rpm
